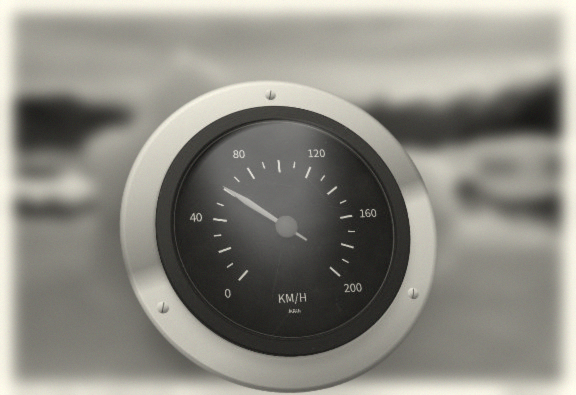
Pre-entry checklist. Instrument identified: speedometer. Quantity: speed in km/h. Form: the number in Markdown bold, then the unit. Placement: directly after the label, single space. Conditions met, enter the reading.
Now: **60** km/h
